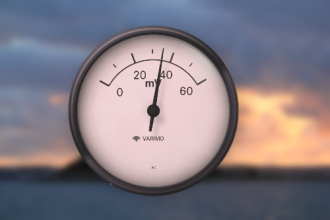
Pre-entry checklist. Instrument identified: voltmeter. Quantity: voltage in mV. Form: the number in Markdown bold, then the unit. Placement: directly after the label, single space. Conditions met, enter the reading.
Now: **35** mV
